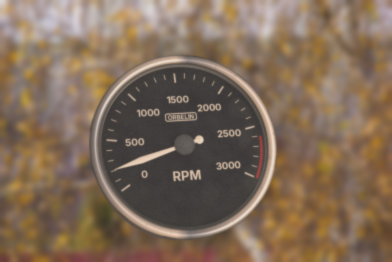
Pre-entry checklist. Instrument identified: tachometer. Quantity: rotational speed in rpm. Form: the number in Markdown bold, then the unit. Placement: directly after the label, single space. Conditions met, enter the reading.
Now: **200** rpm
